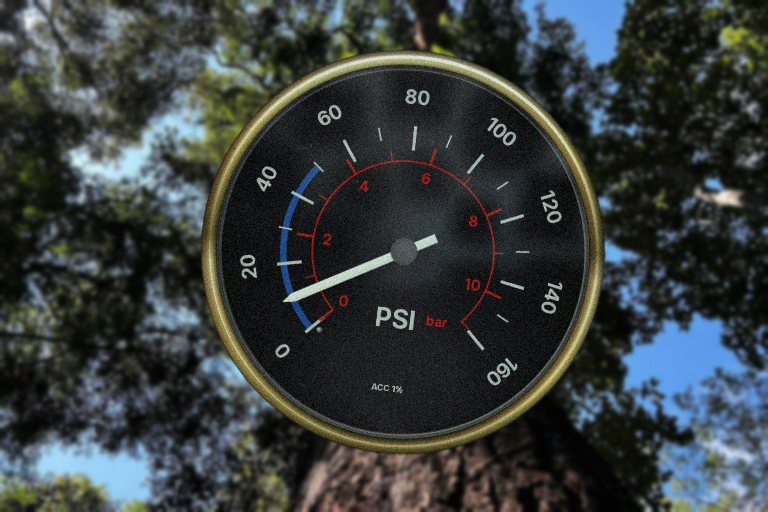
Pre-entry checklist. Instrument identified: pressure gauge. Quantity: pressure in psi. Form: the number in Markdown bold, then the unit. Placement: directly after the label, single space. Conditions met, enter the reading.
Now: **10** psi
